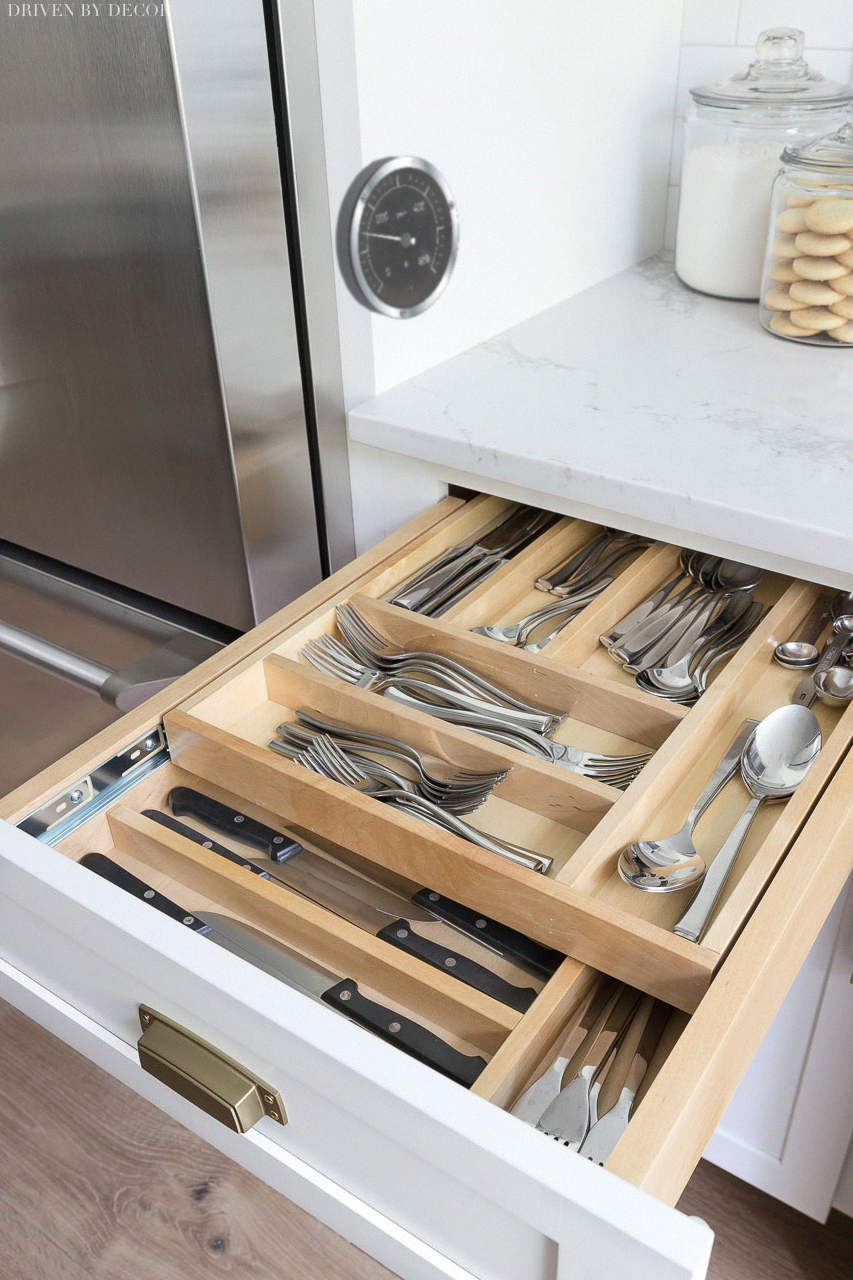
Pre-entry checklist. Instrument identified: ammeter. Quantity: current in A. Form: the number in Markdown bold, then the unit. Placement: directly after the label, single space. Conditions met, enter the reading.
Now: **140** A
